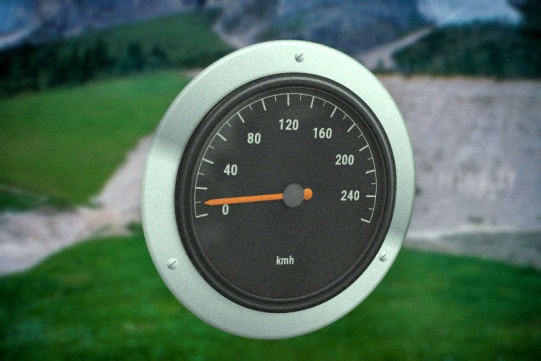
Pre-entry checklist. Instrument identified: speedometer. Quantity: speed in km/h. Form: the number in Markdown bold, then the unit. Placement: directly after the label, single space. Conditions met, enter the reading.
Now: **10** km/h
